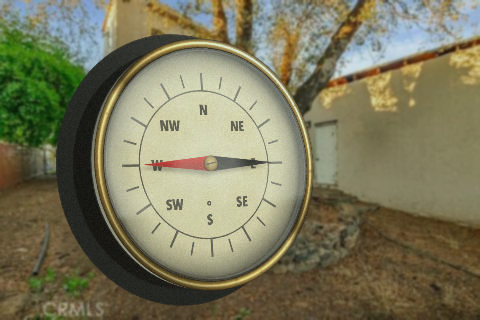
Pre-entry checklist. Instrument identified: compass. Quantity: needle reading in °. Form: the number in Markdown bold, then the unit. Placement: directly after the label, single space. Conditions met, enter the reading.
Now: **270** °
